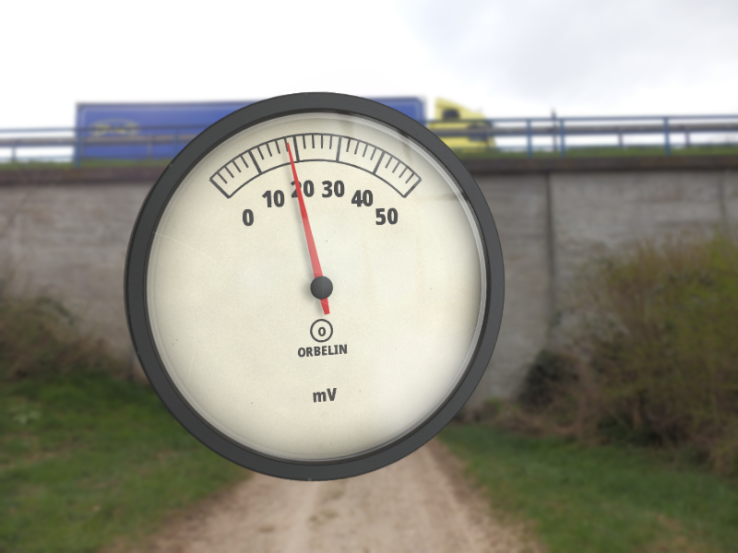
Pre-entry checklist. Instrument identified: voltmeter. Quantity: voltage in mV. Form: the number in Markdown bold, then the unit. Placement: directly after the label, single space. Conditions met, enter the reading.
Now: **18** mV
